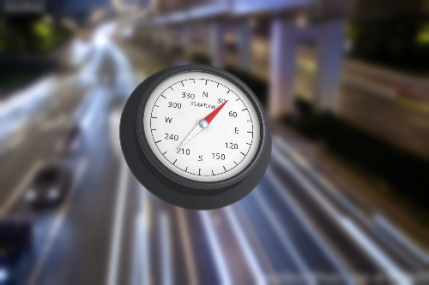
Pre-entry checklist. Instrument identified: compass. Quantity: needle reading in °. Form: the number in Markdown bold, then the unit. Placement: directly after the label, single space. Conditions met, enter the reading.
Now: **37.5** °
